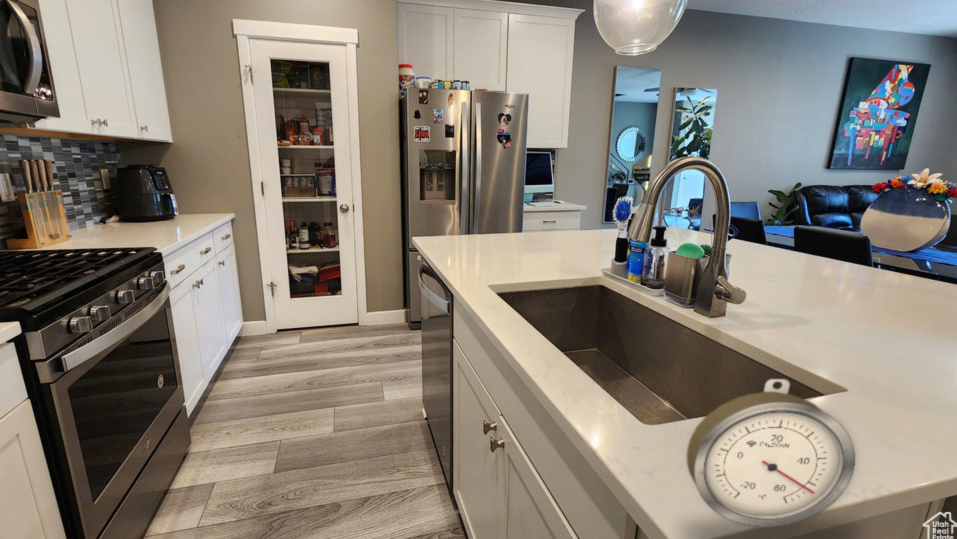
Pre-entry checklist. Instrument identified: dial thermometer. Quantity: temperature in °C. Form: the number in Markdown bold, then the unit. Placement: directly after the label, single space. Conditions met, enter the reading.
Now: **52** °C
